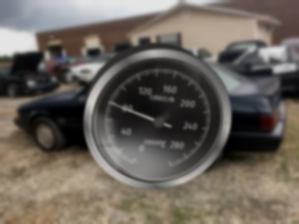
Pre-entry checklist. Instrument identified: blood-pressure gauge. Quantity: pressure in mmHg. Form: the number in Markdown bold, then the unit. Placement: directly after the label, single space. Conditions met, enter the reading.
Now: **80** mmHg
